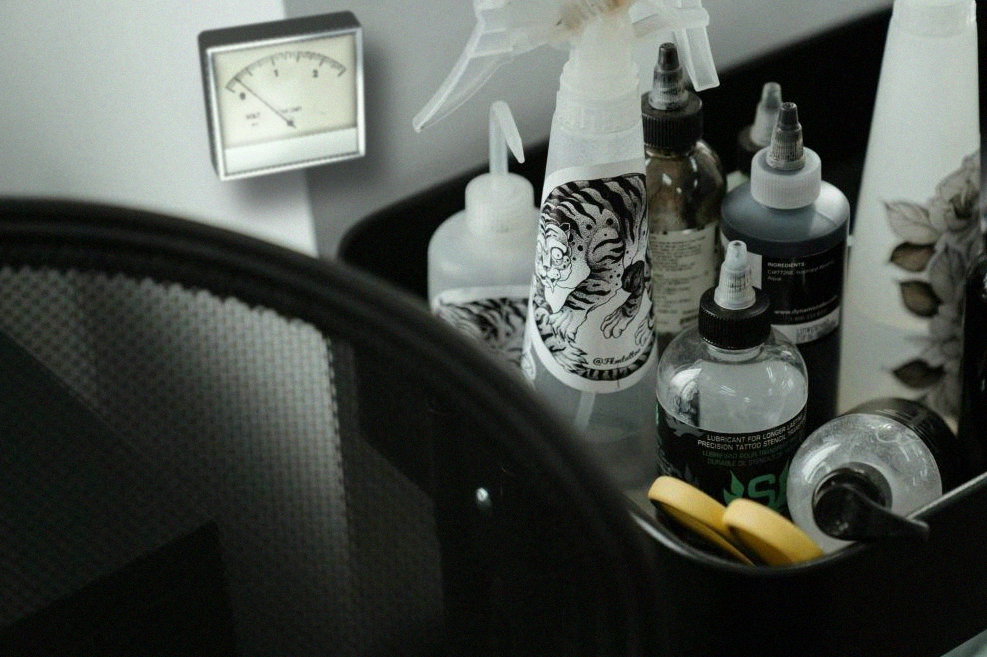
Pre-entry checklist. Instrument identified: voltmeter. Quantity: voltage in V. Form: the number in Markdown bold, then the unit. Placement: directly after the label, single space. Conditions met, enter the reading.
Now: **0.25** V
